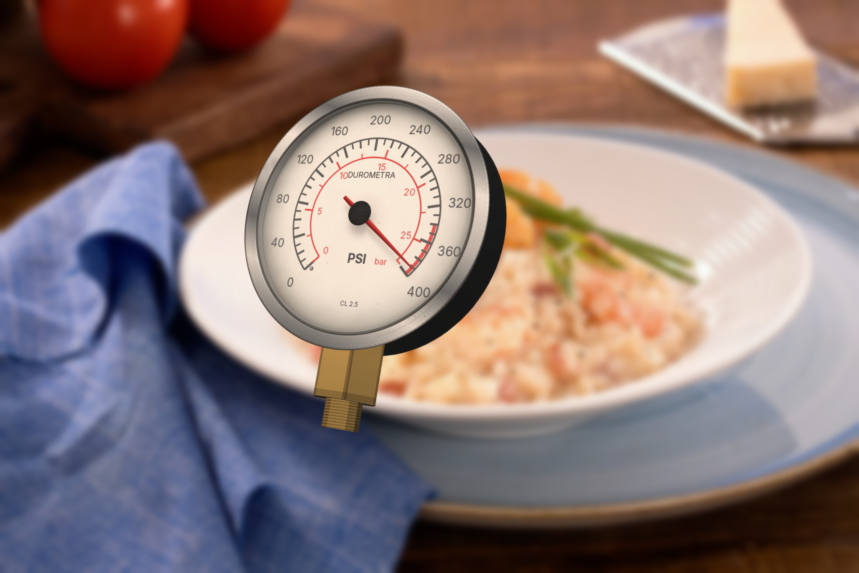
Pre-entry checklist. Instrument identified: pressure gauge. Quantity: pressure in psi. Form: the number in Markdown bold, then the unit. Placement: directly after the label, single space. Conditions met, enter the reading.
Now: **390** psi
